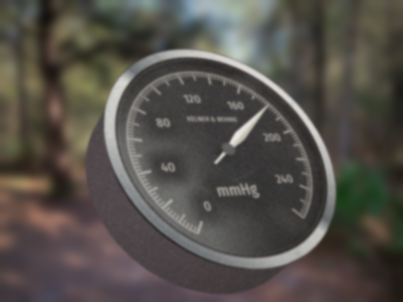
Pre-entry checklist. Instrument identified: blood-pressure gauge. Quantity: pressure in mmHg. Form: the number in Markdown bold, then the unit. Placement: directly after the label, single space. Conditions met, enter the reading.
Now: **180** mmHg
